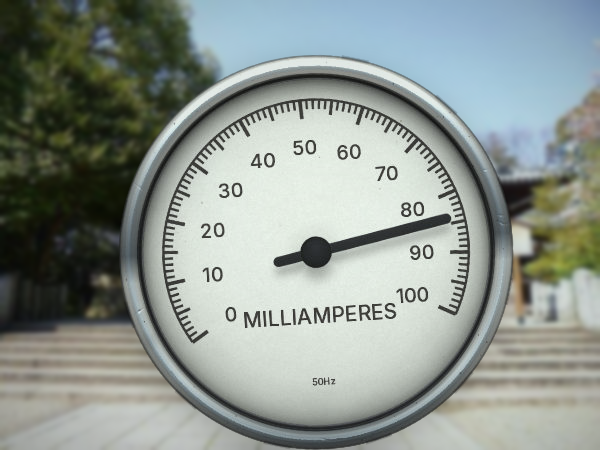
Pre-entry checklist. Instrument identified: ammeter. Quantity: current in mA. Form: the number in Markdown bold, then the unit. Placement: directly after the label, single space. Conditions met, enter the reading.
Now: **84** mA
